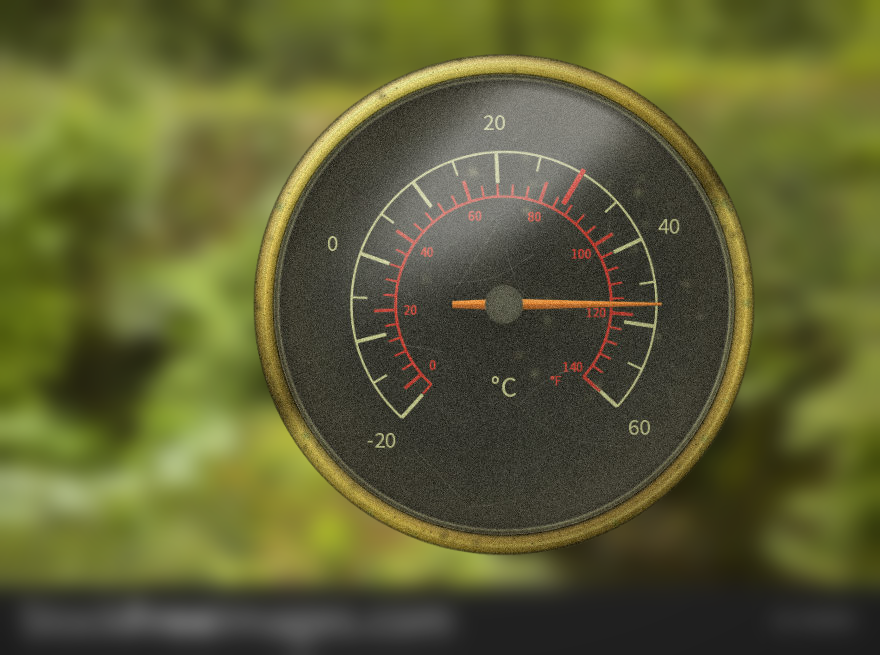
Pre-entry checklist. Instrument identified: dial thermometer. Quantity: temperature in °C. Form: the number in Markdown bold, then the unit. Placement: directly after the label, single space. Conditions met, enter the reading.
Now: **47.5** °C
